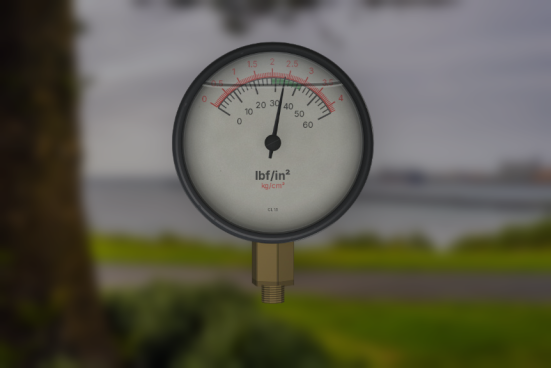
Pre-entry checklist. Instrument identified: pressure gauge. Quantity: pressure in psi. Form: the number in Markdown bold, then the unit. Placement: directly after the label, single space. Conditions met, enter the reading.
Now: **34** psi
